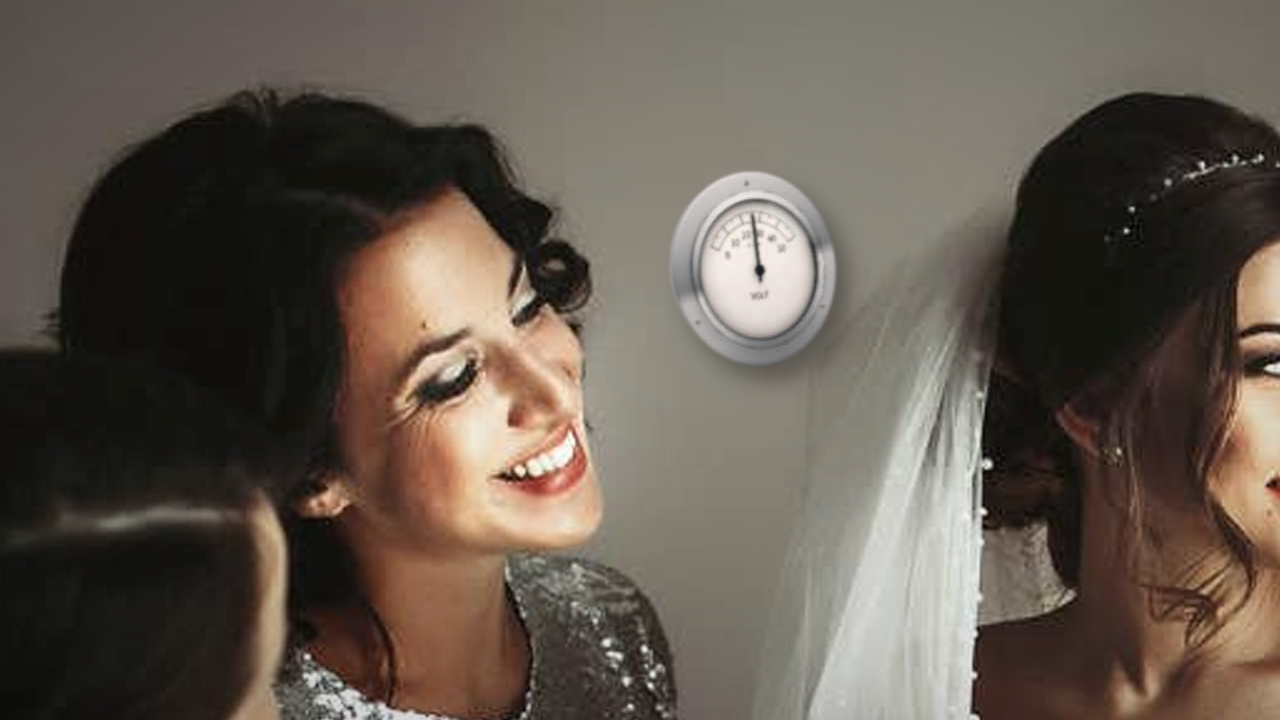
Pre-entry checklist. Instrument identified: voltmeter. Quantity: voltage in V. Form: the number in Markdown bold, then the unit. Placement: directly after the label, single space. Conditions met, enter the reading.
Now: **25** V
